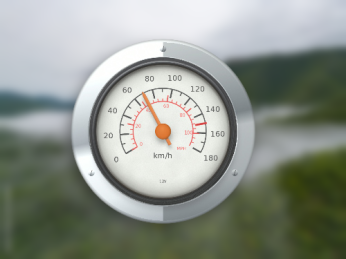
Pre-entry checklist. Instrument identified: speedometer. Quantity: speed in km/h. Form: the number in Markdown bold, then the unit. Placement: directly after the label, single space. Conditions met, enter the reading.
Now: **70** km/h
